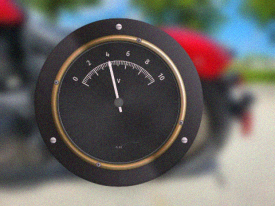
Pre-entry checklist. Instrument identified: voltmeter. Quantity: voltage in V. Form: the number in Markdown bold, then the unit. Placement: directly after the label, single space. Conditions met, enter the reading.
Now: **4** V
